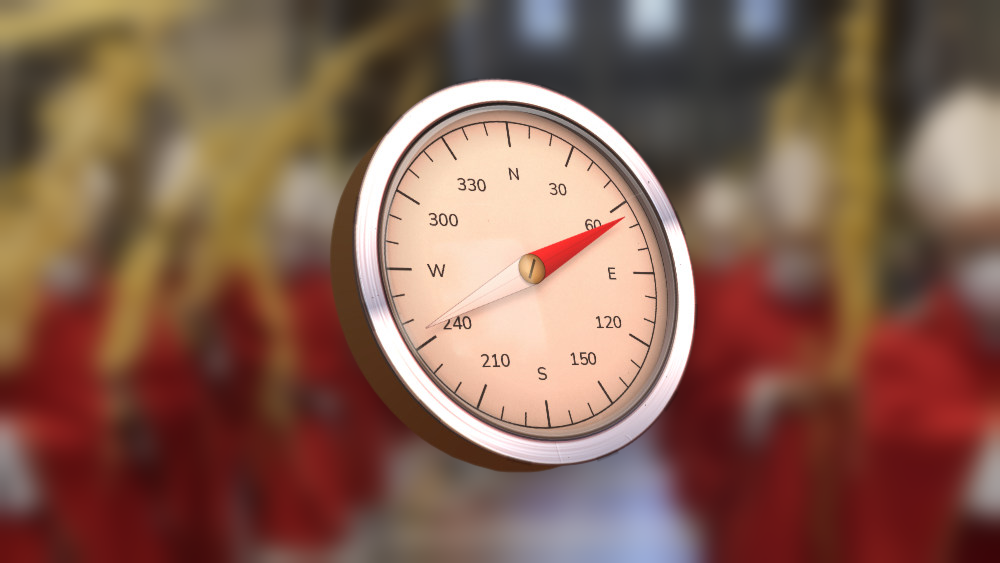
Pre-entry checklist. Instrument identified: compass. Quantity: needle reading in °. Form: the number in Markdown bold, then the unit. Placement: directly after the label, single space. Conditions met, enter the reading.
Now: **65** °
